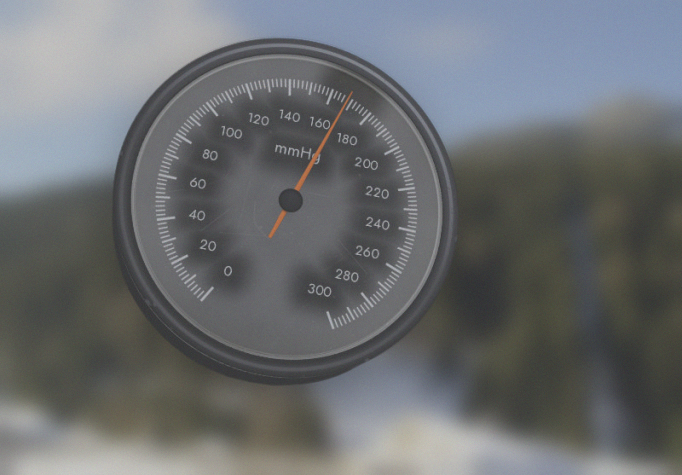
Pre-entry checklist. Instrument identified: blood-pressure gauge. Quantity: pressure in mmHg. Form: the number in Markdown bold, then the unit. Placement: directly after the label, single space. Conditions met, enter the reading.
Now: **168** mmHg
